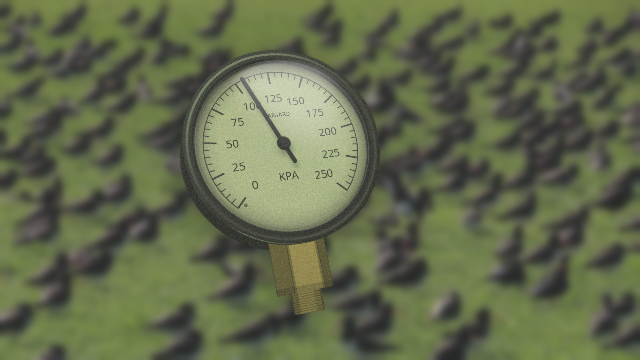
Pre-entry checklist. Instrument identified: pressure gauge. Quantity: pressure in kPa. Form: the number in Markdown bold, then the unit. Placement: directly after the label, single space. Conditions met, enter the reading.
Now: **105** kPa
